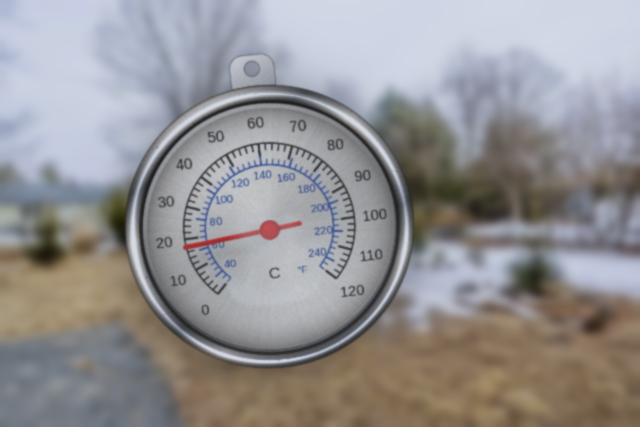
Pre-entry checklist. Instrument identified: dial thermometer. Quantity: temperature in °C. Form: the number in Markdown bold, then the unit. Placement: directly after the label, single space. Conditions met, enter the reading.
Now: **18** °C
